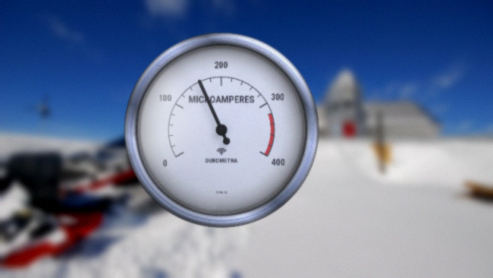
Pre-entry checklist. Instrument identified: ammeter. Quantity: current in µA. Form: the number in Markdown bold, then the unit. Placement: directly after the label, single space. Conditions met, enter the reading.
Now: **160** µA
